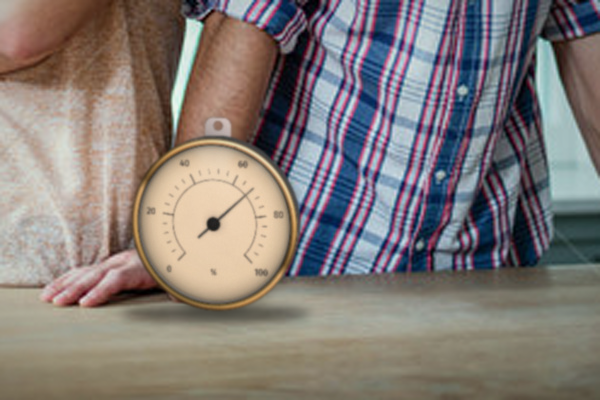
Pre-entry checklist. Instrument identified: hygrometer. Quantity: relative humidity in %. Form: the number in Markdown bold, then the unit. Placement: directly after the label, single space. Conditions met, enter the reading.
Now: **68** %
